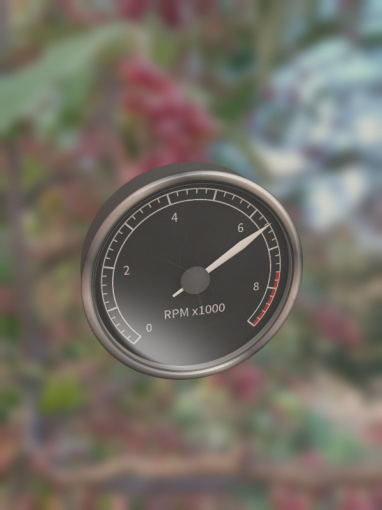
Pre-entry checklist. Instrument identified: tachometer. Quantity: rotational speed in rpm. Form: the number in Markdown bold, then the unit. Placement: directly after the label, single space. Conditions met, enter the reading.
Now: **6400** rpm
